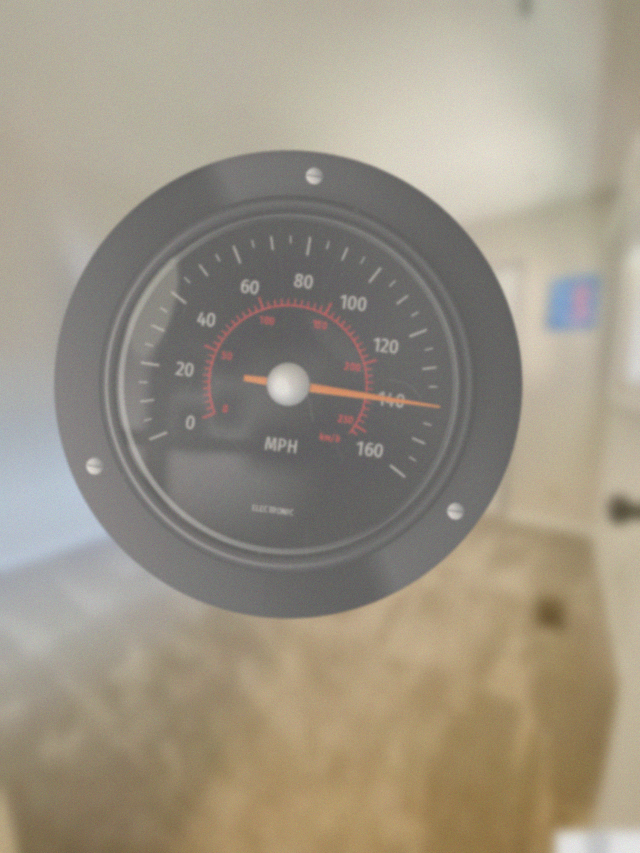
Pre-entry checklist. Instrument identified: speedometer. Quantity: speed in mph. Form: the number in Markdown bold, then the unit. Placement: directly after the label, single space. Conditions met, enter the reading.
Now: **140** mph
